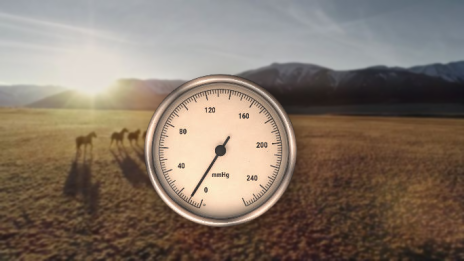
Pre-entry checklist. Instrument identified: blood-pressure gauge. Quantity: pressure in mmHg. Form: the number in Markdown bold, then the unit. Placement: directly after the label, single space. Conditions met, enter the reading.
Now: **10** mmHg
